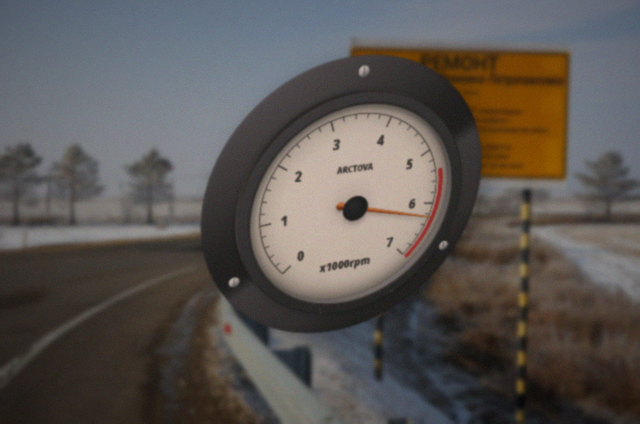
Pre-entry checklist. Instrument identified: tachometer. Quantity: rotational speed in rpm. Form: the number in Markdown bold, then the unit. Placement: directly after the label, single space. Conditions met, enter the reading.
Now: **6200** rpm
